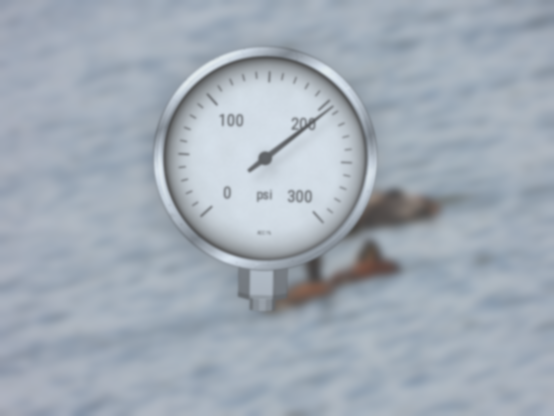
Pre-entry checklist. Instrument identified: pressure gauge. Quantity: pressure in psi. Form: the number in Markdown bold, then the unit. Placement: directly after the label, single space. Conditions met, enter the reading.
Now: **205** psi
